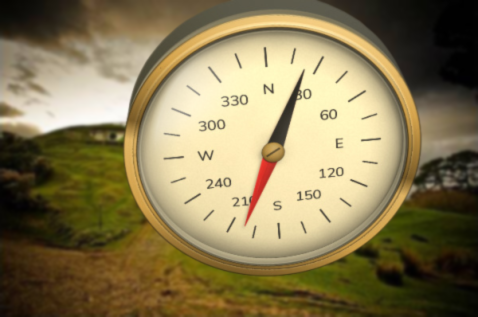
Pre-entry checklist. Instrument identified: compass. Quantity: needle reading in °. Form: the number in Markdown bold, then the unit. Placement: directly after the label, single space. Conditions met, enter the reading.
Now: **202.5** °
